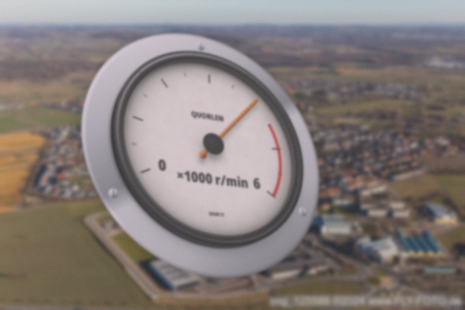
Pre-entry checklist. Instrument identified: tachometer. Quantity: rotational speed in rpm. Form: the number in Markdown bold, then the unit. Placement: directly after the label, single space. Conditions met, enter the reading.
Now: **4000** rpm
